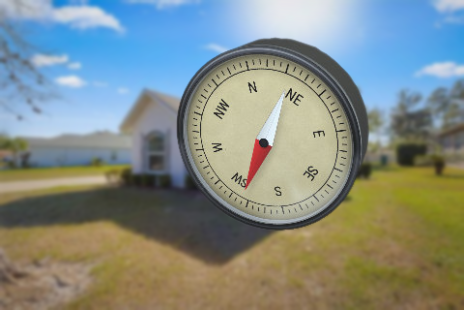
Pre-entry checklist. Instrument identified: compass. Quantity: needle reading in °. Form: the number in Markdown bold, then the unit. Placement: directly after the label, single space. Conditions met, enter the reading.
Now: **215** °
